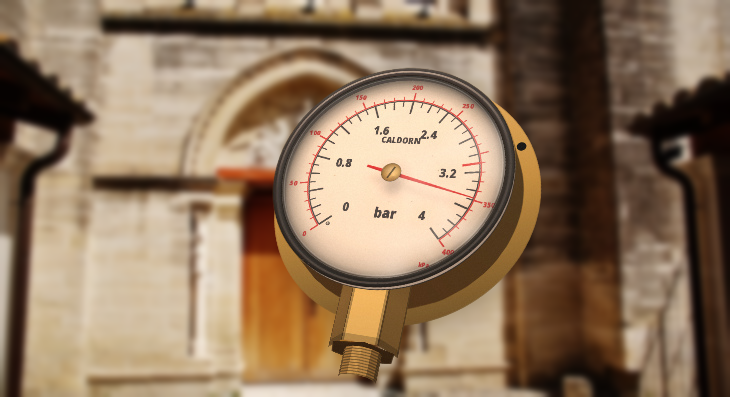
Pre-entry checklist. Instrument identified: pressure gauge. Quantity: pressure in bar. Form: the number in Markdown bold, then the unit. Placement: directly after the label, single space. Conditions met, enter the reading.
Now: **3.5** bar
